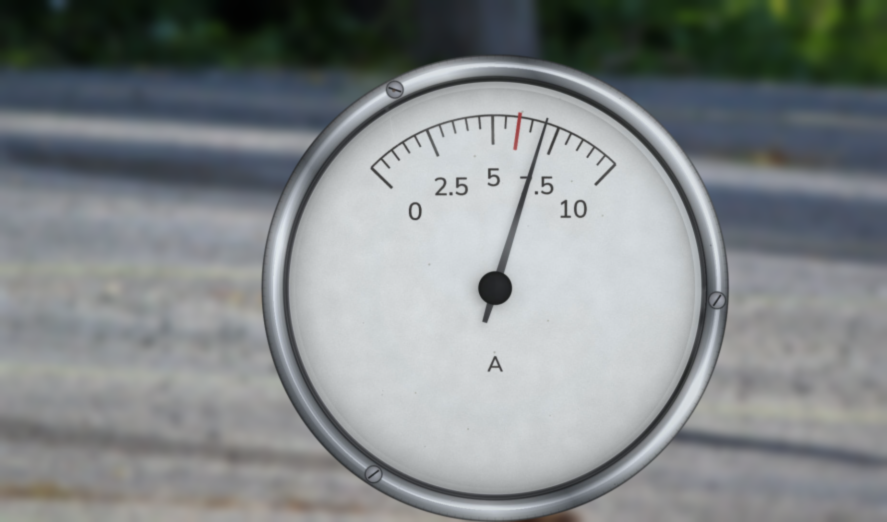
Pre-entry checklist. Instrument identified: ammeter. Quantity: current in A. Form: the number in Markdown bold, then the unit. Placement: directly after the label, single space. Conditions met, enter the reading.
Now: **7** A
